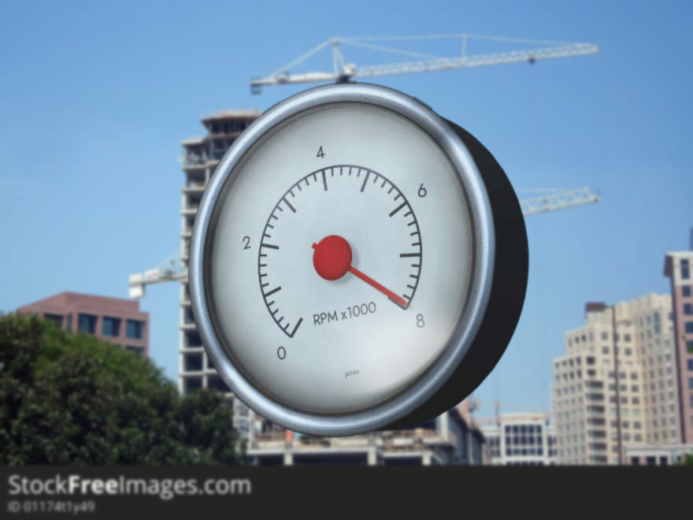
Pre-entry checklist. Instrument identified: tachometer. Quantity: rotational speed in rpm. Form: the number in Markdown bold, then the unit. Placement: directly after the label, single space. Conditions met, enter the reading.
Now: **7900** rpm
